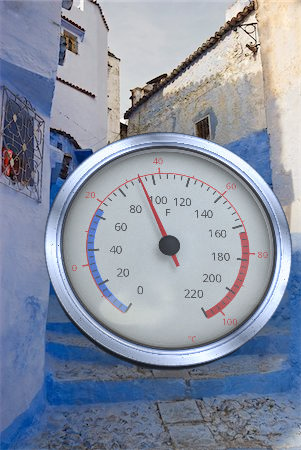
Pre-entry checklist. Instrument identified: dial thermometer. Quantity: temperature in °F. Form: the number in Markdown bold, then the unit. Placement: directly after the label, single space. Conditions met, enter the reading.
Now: **92** °F
